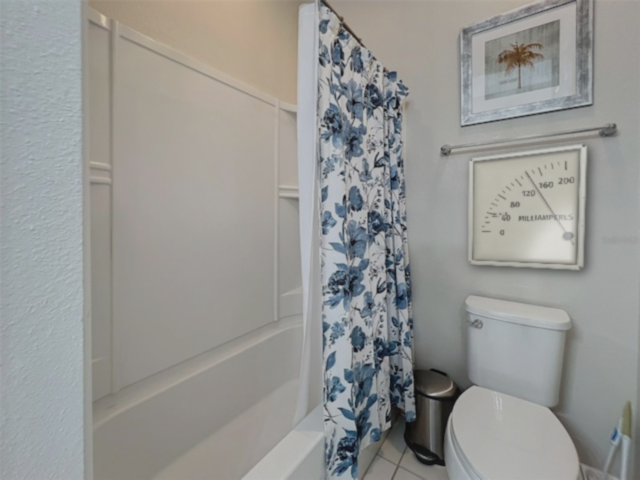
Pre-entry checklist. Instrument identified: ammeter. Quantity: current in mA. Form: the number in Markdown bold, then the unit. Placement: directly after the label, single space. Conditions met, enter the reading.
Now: **140** mA
